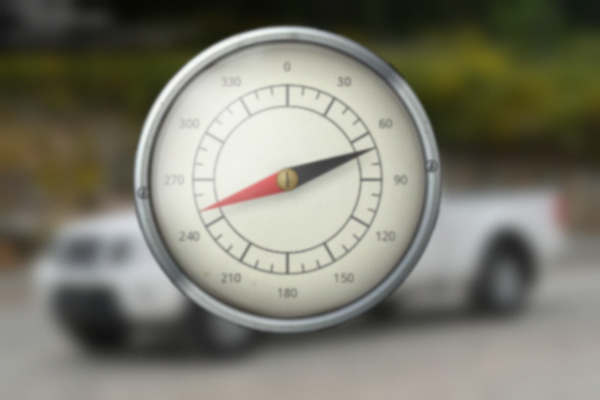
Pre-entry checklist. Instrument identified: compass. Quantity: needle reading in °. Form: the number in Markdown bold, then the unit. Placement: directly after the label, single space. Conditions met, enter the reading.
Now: **250** °
